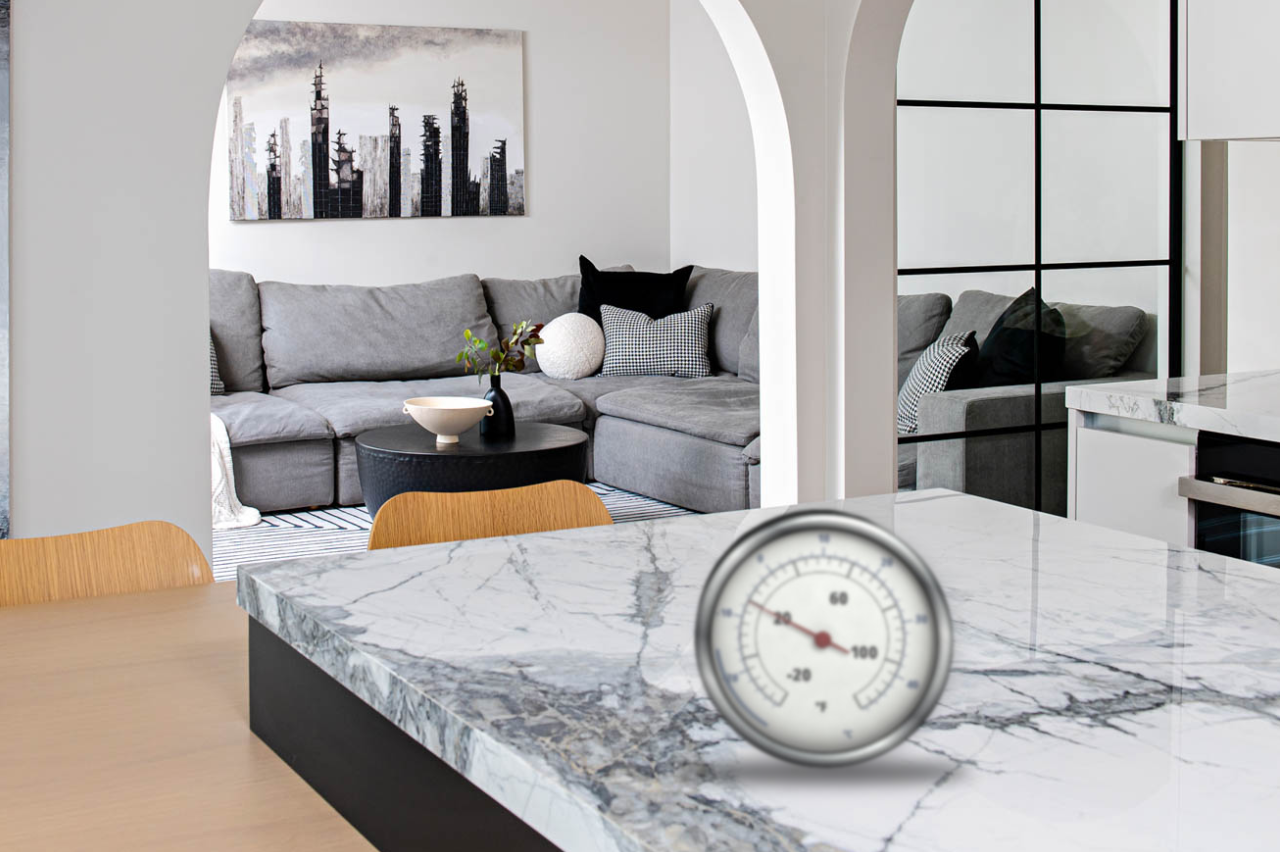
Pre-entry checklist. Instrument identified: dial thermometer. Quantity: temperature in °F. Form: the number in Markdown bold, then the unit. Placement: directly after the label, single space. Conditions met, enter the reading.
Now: **20** °F
